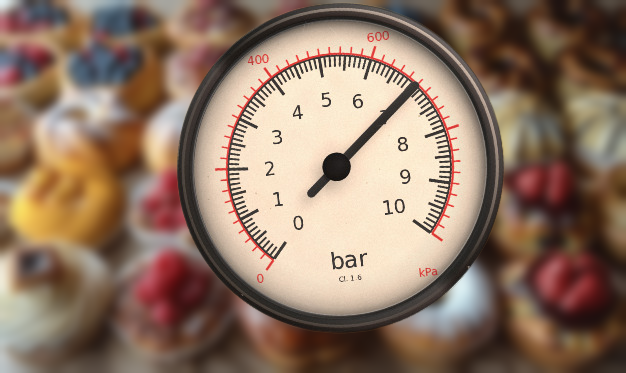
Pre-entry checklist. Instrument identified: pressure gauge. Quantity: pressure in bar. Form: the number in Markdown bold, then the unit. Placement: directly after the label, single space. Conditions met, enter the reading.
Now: **7** bar
